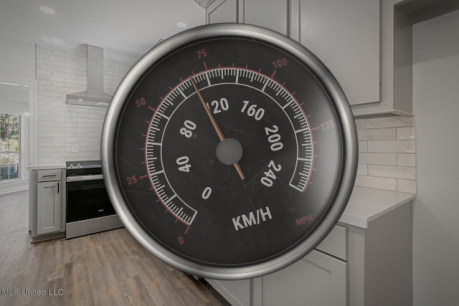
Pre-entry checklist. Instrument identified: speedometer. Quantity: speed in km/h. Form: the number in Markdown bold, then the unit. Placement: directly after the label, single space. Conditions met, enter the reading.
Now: **110** km/h
